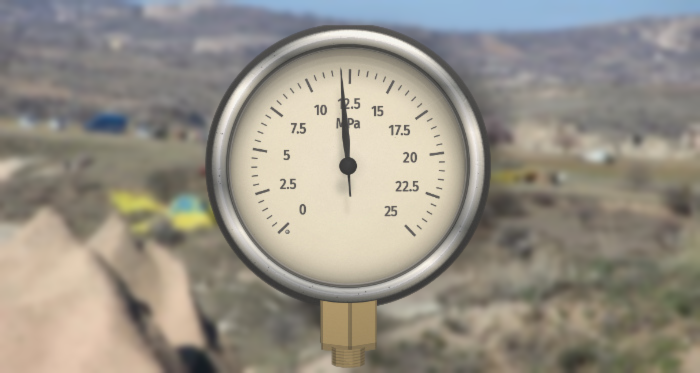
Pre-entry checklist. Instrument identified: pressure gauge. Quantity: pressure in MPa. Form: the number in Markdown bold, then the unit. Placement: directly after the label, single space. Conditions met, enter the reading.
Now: **12** MPa
